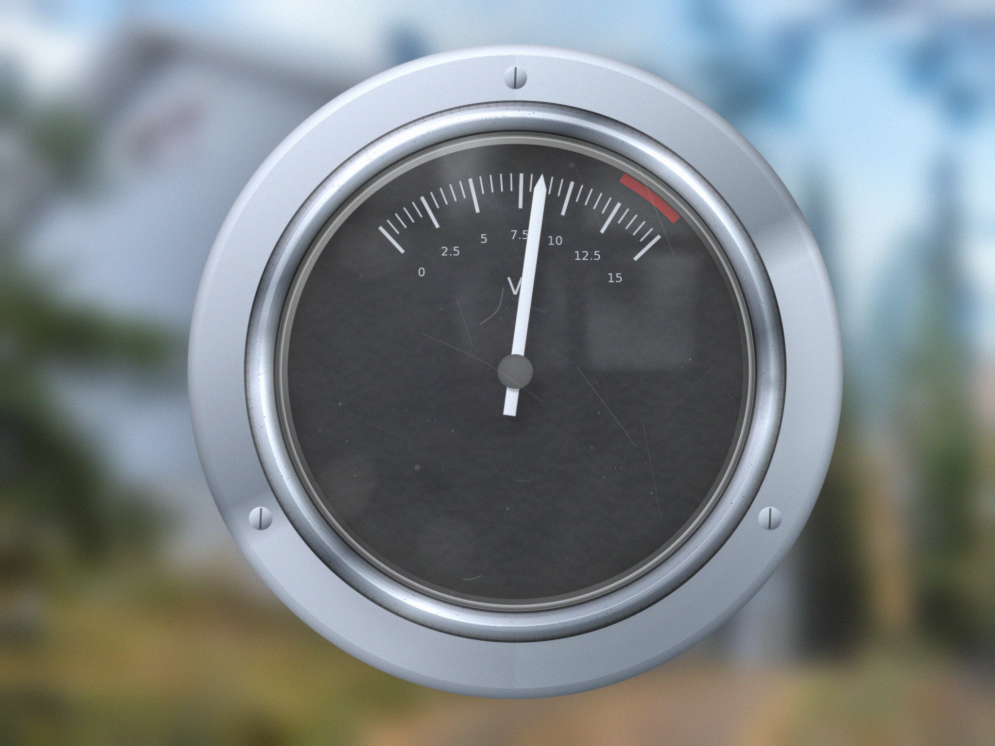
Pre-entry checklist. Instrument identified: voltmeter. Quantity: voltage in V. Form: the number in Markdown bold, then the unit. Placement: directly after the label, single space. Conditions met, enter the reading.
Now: **8.5** V
